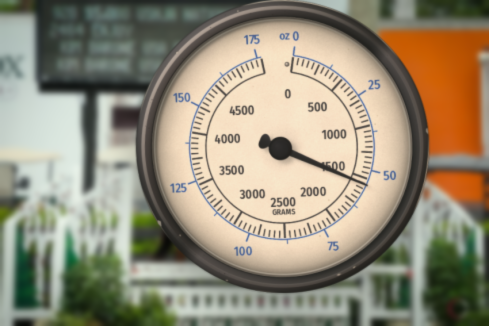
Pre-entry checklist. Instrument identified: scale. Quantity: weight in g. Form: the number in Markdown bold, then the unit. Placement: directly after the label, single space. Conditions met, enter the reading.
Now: **1550** g
